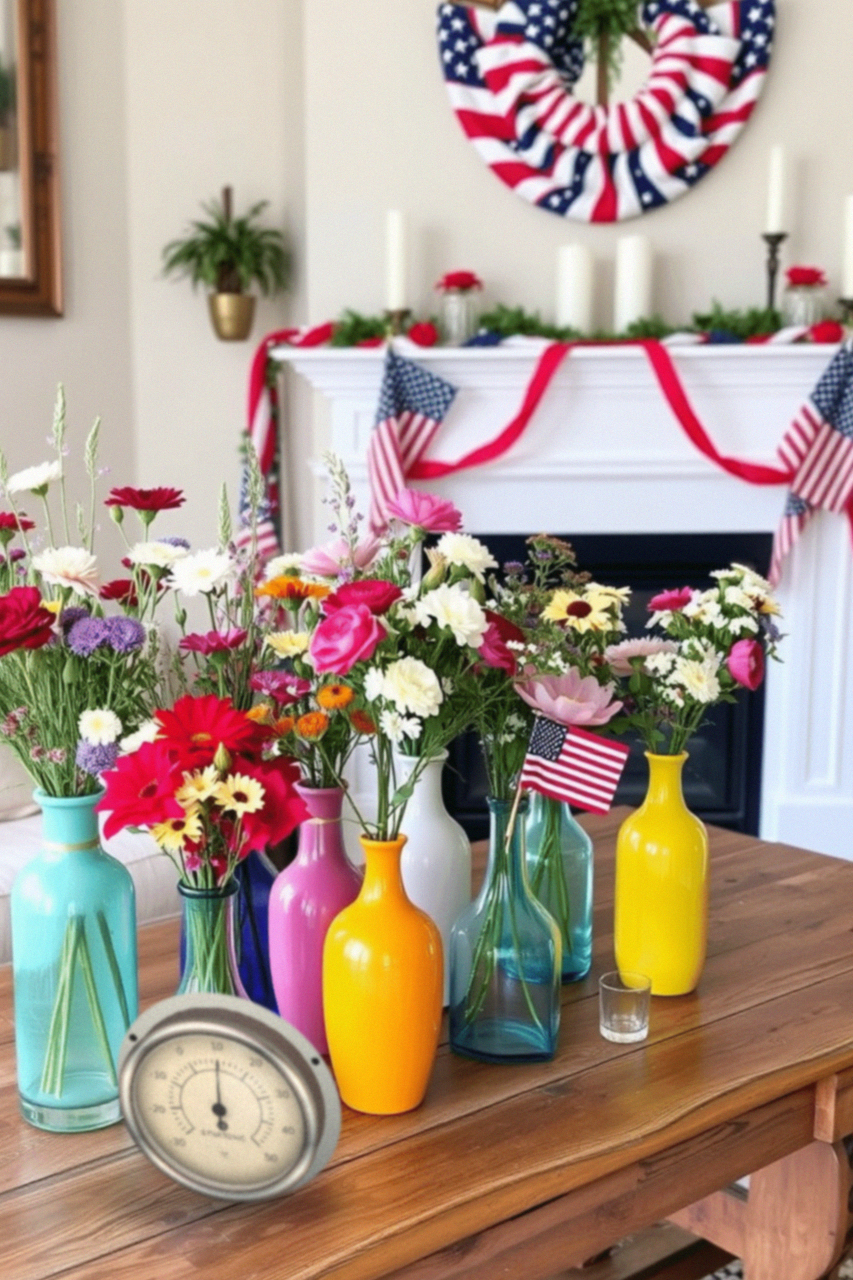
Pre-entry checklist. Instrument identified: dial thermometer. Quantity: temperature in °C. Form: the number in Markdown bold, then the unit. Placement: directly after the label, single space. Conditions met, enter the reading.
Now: **10** °C
